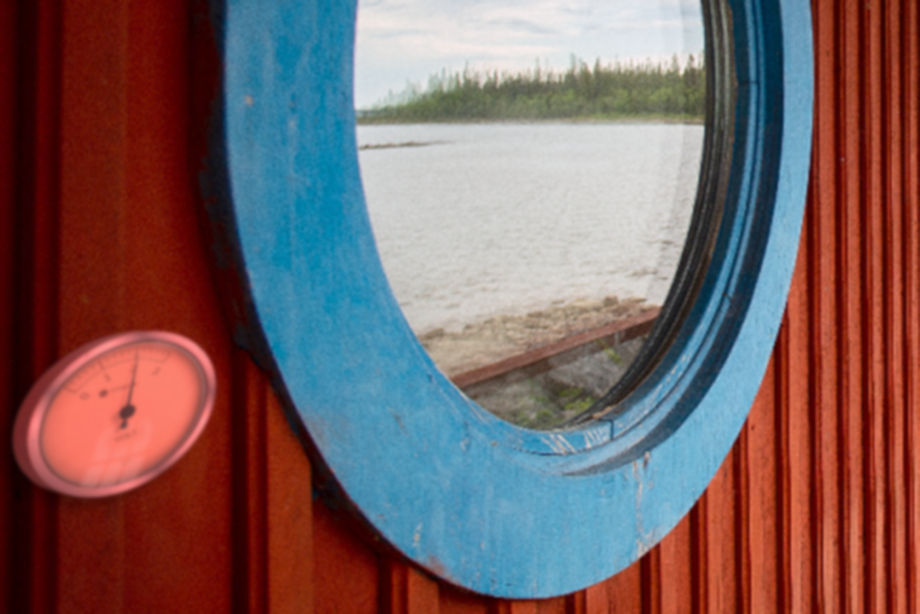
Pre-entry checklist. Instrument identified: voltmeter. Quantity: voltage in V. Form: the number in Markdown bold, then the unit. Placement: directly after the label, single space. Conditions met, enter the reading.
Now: **2** V
